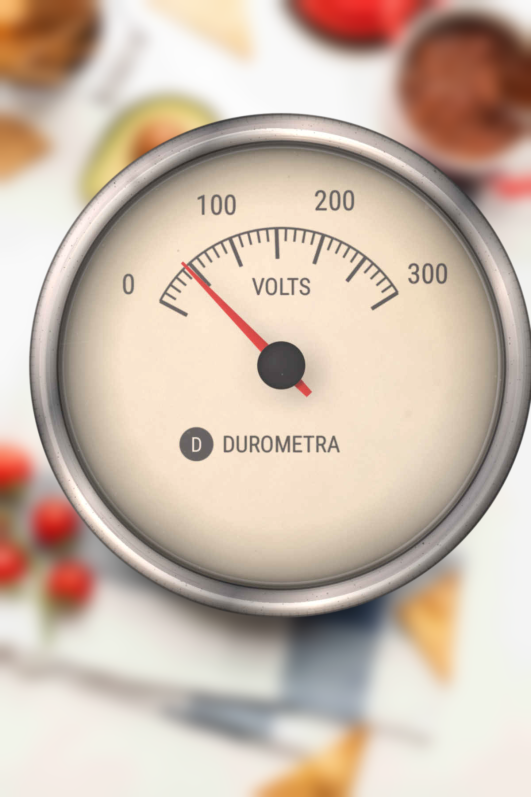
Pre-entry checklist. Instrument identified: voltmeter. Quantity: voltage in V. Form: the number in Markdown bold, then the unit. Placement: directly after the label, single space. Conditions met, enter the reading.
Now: **45** V
